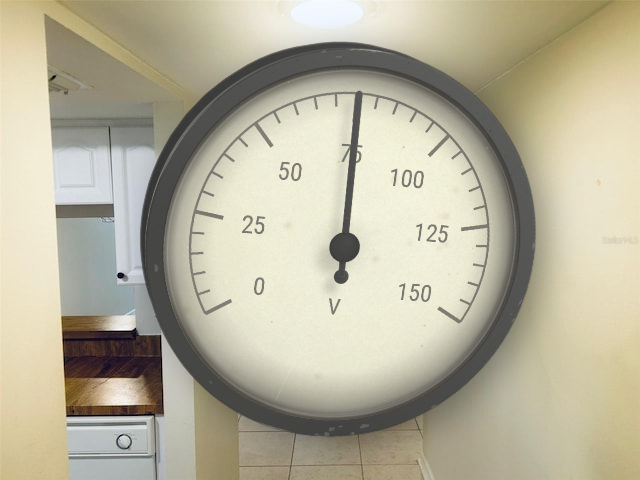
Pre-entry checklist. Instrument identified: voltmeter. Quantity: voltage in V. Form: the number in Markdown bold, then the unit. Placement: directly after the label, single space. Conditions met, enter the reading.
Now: **75** V
